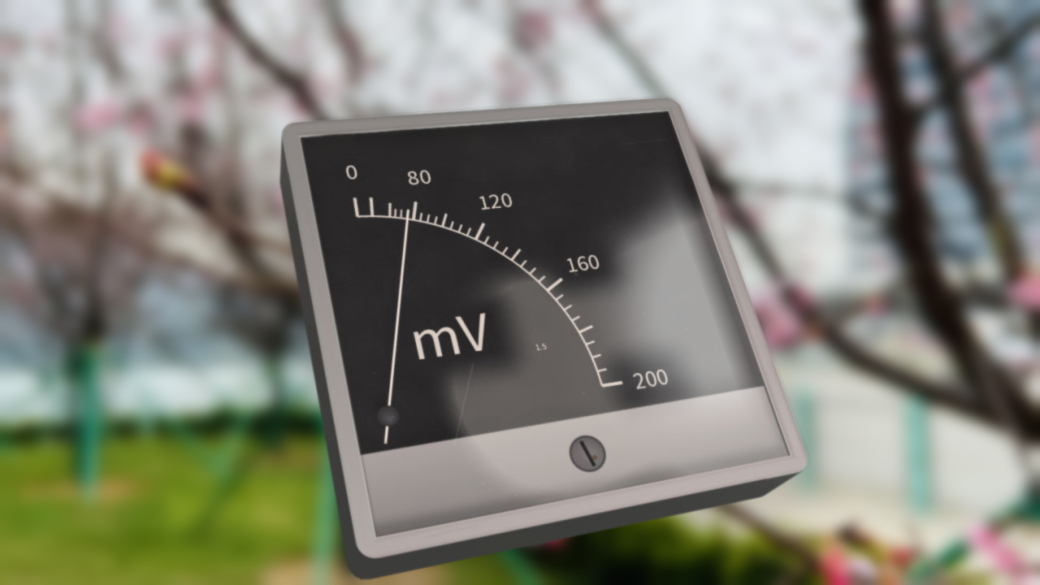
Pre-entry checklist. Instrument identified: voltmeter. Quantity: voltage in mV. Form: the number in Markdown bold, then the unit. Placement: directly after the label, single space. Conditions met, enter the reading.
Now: **75** mV
